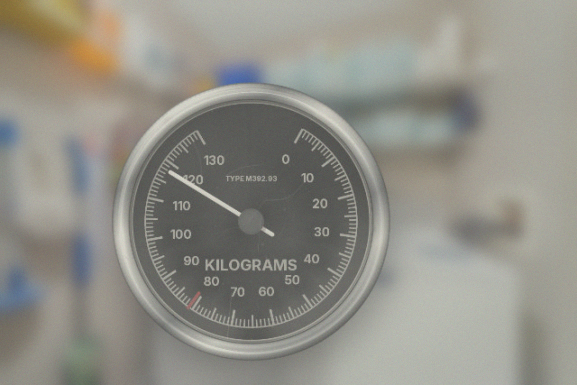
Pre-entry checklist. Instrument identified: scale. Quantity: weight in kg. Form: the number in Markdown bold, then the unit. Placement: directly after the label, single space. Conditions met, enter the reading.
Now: **118** kg
